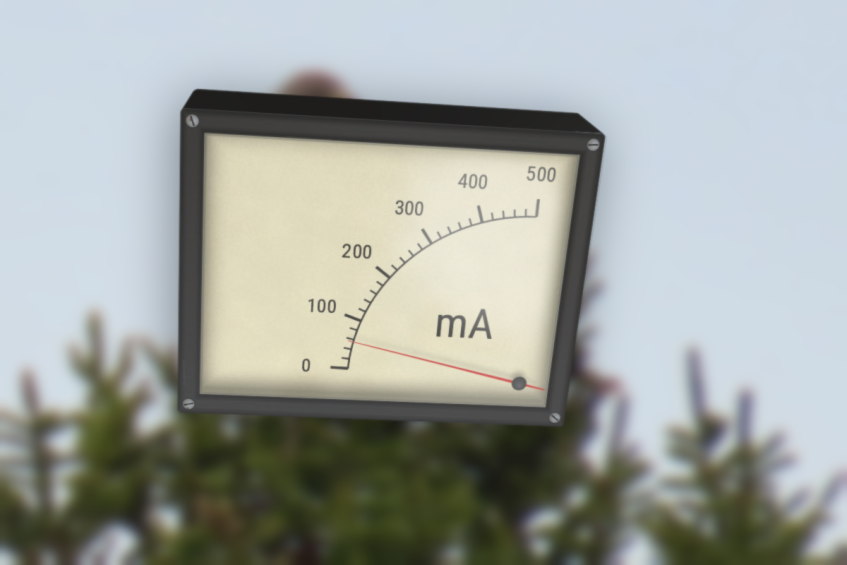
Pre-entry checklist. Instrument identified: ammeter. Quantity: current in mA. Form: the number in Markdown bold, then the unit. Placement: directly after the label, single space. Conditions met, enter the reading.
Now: **60** mA
